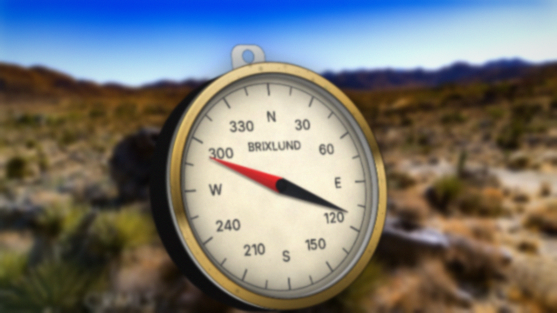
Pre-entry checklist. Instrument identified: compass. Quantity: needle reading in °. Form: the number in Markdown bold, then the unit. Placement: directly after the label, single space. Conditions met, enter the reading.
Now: **292.5** °
